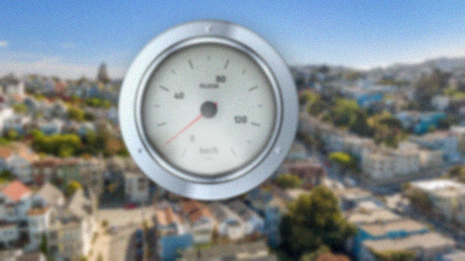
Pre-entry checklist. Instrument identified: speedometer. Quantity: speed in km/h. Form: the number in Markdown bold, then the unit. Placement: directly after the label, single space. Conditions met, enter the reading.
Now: **10** km/h
